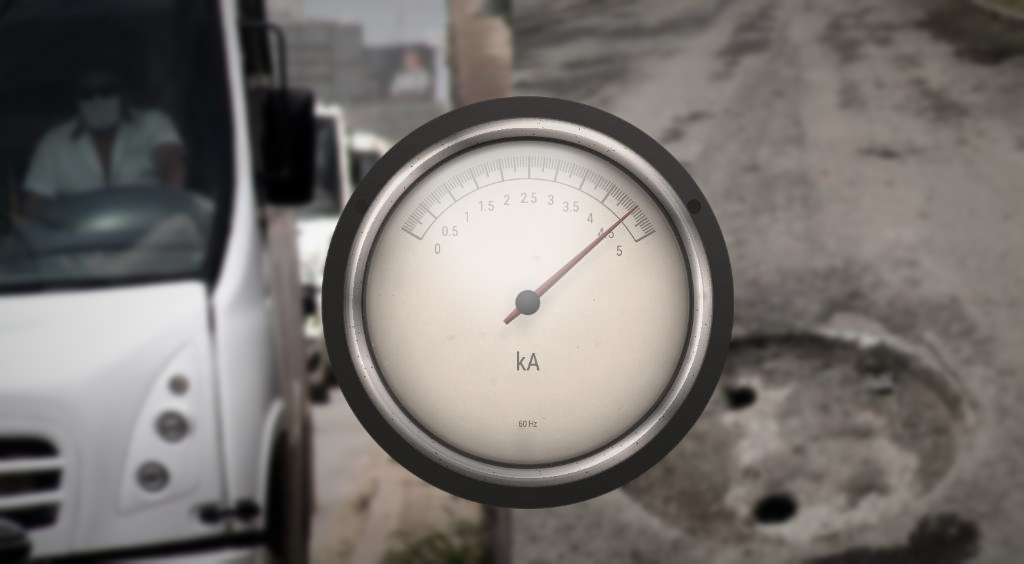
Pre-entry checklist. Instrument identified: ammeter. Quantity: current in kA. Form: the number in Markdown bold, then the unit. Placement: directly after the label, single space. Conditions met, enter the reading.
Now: **4.5** kA
